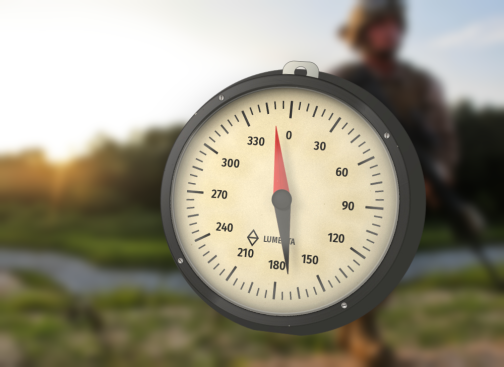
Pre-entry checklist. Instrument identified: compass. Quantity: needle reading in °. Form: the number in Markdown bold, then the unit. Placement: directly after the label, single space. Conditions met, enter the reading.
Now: **350** °
